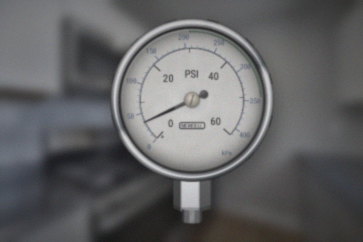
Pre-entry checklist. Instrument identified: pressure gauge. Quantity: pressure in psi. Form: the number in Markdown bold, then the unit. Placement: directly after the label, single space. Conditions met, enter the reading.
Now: **5** psi
